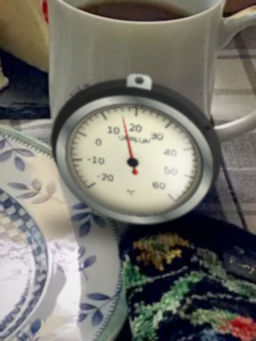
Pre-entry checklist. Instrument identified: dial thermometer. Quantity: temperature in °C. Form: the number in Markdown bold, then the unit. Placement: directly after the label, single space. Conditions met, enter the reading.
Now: **16** °C
